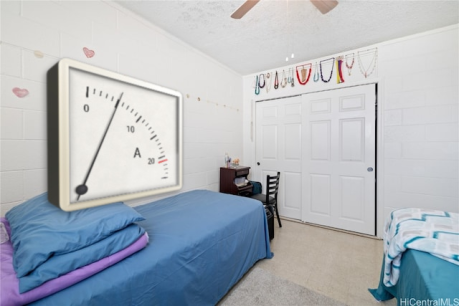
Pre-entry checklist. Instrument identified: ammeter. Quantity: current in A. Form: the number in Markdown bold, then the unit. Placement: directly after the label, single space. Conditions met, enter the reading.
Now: **5** A
